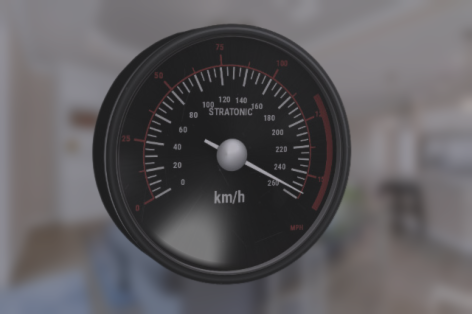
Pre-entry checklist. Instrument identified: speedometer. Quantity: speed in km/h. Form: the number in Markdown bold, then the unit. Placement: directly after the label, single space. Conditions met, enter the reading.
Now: **255** km/h
